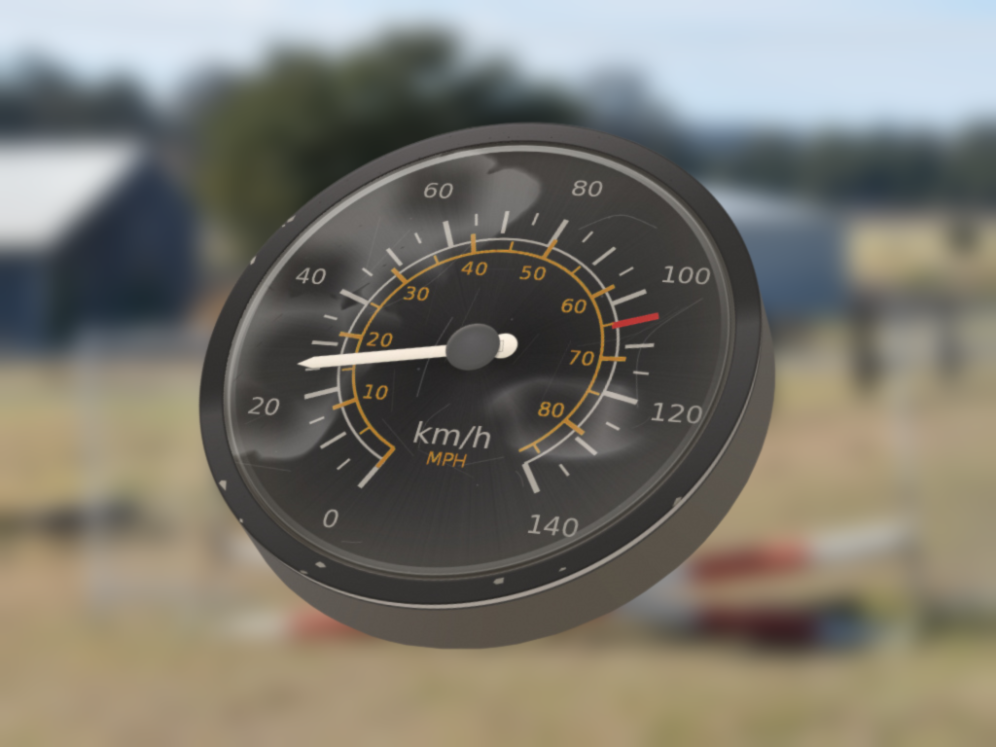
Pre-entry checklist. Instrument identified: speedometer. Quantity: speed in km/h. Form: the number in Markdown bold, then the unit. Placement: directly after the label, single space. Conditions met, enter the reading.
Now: **25** km/h
